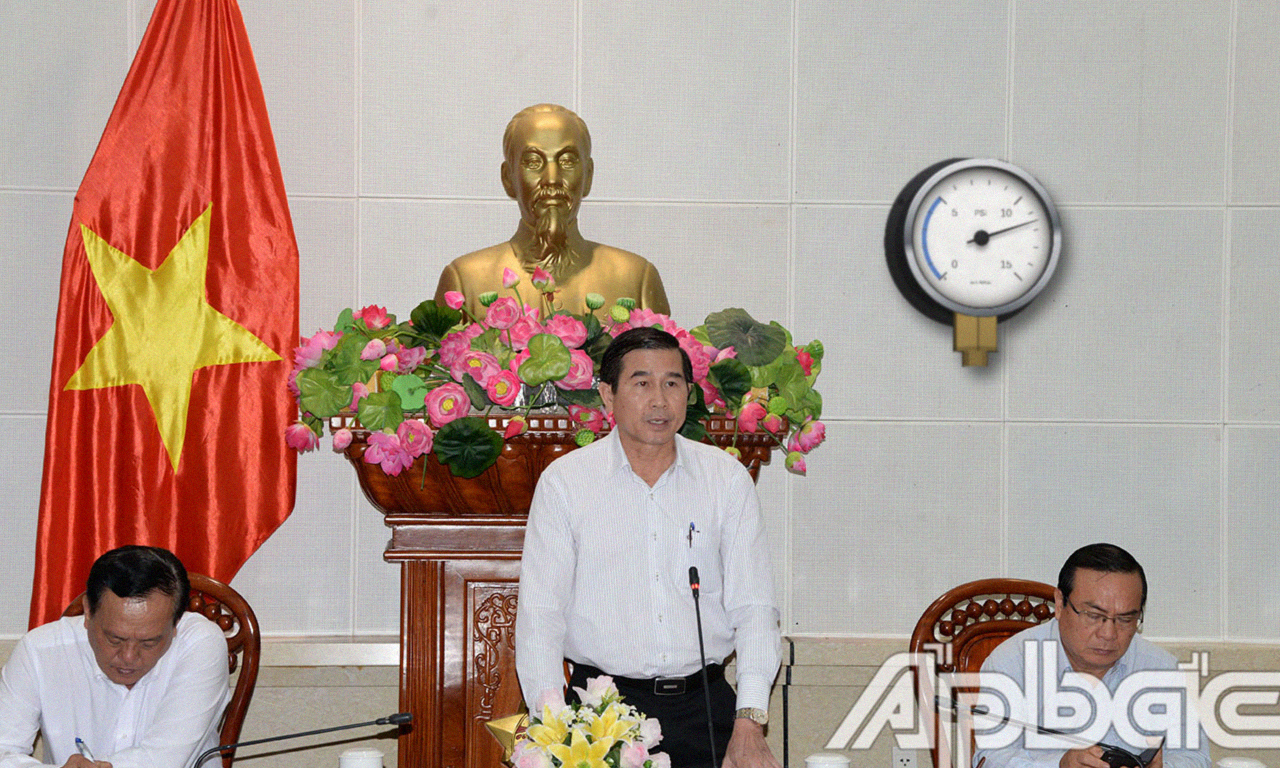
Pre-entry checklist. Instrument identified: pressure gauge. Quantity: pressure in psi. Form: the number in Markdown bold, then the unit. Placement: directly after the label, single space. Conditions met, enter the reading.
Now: **11.5** psi
